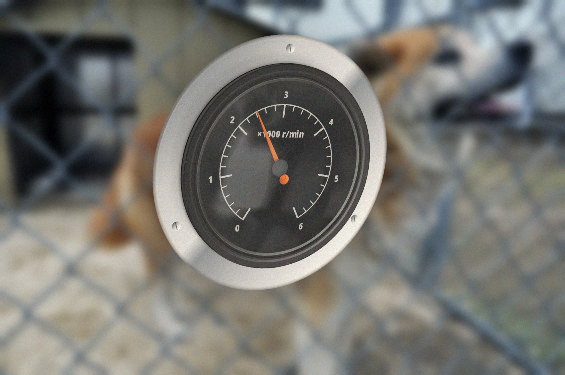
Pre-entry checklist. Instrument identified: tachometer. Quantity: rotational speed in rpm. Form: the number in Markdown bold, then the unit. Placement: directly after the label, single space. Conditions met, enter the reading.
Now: **2400** rpm
